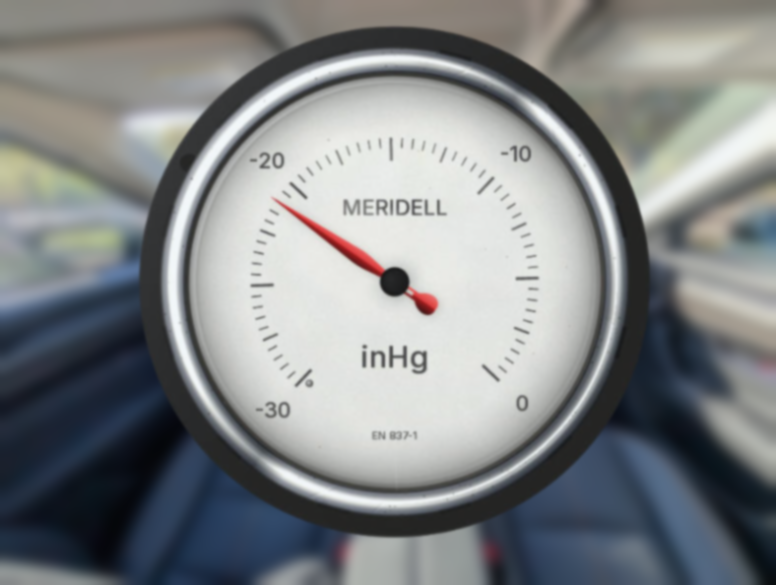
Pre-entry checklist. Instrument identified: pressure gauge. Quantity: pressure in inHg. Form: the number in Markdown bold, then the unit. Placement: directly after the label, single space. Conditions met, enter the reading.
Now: **-21** inHg
